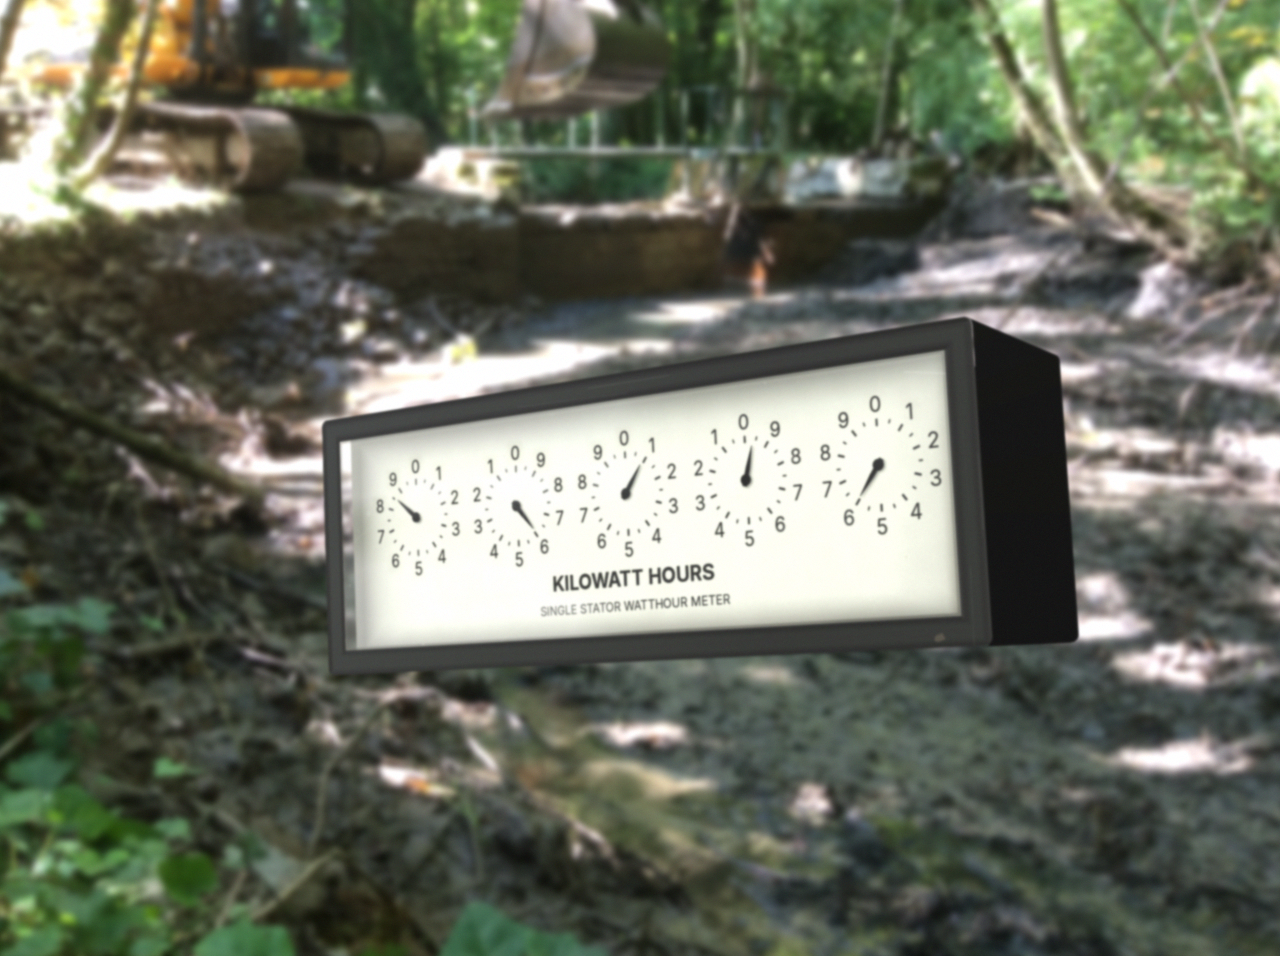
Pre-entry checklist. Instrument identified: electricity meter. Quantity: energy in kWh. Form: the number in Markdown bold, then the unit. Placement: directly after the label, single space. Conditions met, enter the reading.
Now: **86096** kWh
